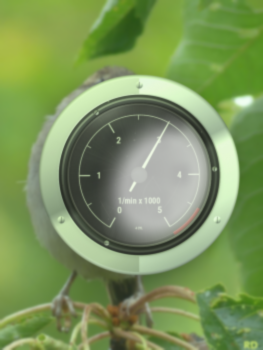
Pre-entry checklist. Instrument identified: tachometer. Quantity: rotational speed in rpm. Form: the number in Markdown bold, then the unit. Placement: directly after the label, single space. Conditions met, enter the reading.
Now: **3000** rpm
